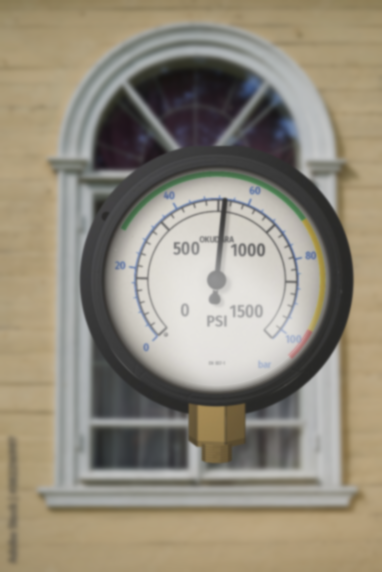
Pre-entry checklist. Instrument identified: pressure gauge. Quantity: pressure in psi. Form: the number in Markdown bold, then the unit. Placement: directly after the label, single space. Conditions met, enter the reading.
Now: **775** psi
